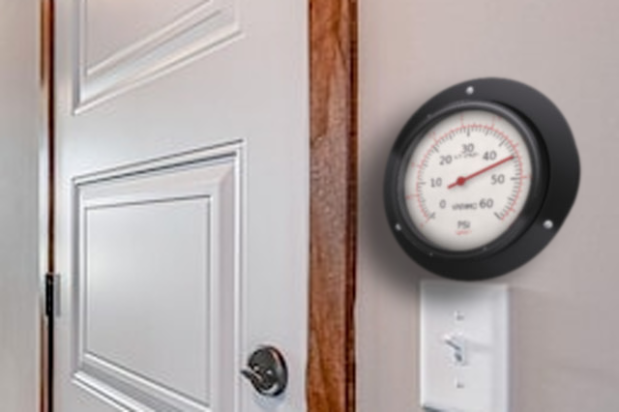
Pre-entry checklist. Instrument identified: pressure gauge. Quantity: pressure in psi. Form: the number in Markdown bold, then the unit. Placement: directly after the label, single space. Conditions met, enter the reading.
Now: **45** psi
